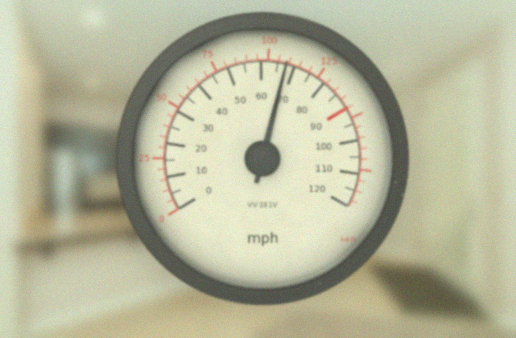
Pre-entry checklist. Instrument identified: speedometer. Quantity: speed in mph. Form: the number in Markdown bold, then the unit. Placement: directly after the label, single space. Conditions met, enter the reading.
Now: **67.5** mph
